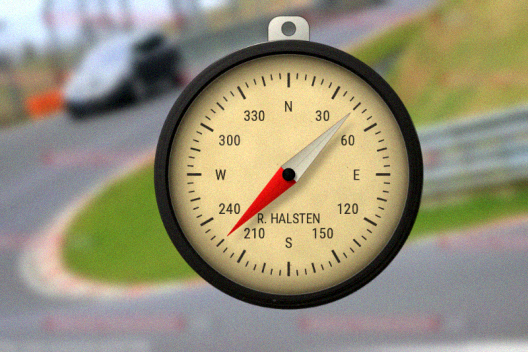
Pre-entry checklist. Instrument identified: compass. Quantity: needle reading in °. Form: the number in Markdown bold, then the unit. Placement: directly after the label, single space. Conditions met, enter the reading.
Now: **225** °
